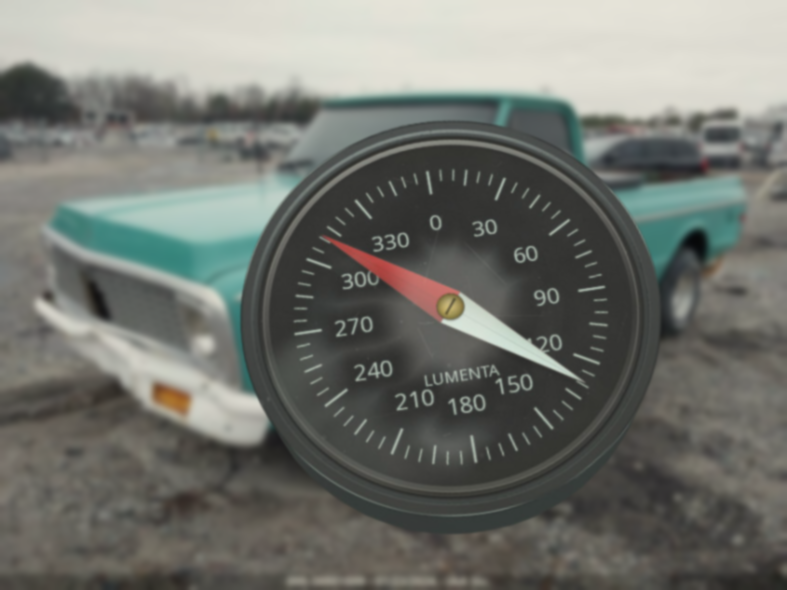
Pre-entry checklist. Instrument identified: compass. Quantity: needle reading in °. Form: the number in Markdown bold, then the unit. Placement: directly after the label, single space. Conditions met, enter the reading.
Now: **310** °
